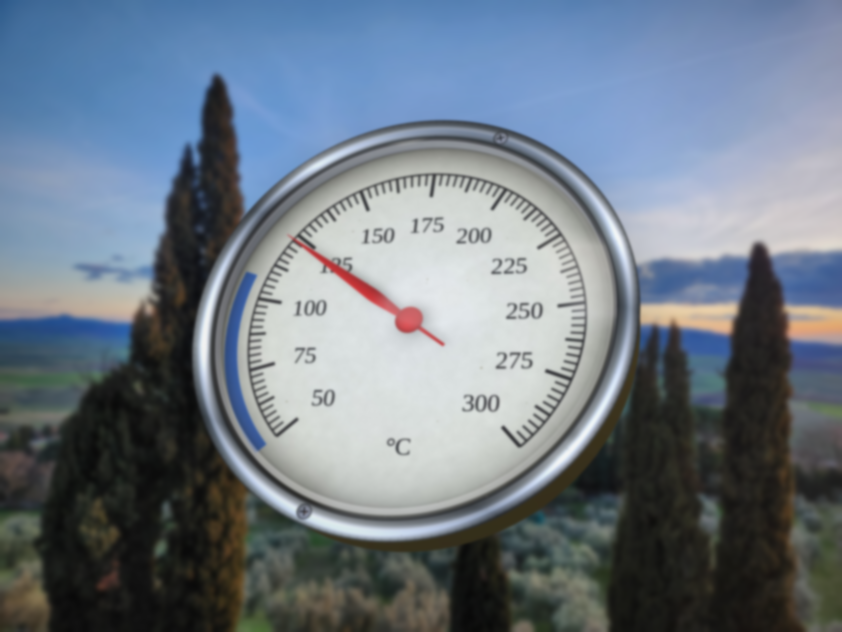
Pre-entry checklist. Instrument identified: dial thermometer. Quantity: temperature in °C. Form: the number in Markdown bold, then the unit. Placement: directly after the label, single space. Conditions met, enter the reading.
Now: **122.5** °C
